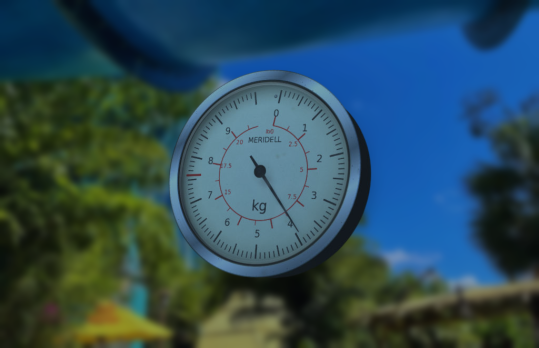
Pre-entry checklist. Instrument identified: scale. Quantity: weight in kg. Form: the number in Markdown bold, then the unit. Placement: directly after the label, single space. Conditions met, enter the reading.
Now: **3.9** kg
